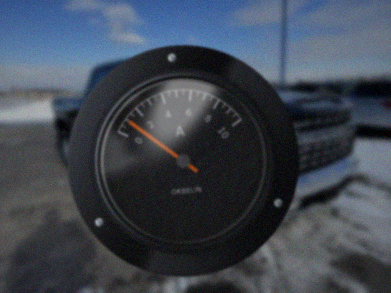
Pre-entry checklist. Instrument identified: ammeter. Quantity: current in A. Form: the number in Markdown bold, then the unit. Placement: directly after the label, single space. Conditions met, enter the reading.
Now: **1** A
